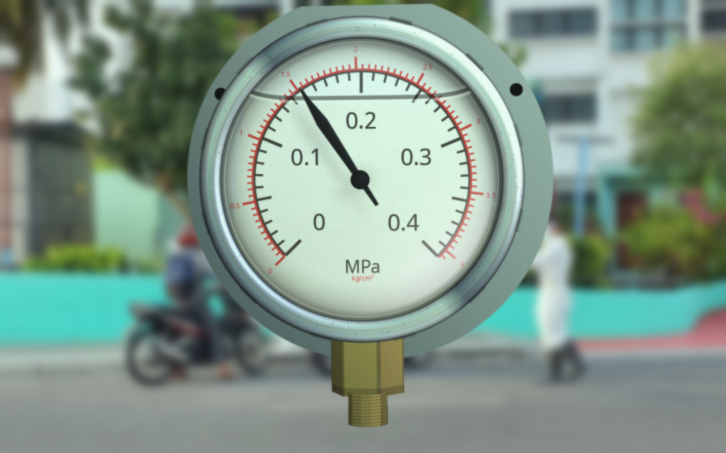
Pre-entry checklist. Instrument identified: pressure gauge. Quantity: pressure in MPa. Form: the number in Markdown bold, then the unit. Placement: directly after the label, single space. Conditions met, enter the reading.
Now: **0.15** MPa
